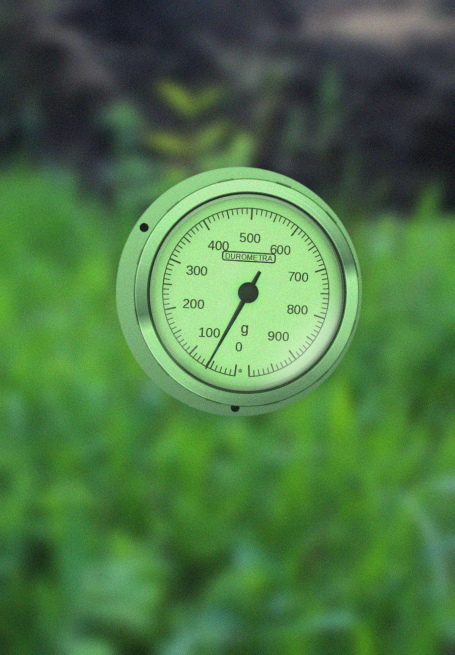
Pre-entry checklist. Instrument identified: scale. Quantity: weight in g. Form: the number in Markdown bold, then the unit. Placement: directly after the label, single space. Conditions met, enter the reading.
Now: **60** g
